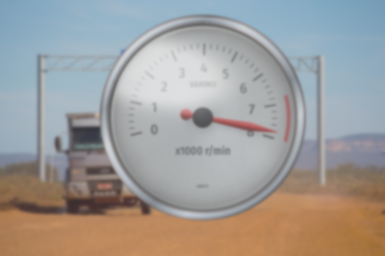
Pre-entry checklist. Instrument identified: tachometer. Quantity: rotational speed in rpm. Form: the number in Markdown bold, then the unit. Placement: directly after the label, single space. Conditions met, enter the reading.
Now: **7800** rpm
